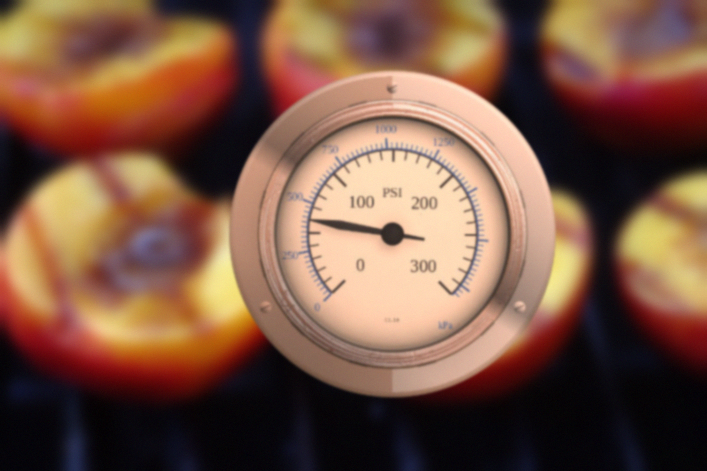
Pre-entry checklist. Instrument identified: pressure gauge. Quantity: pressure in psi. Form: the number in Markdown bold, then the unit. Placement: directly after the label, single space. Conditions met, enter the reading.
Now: **60** psi
